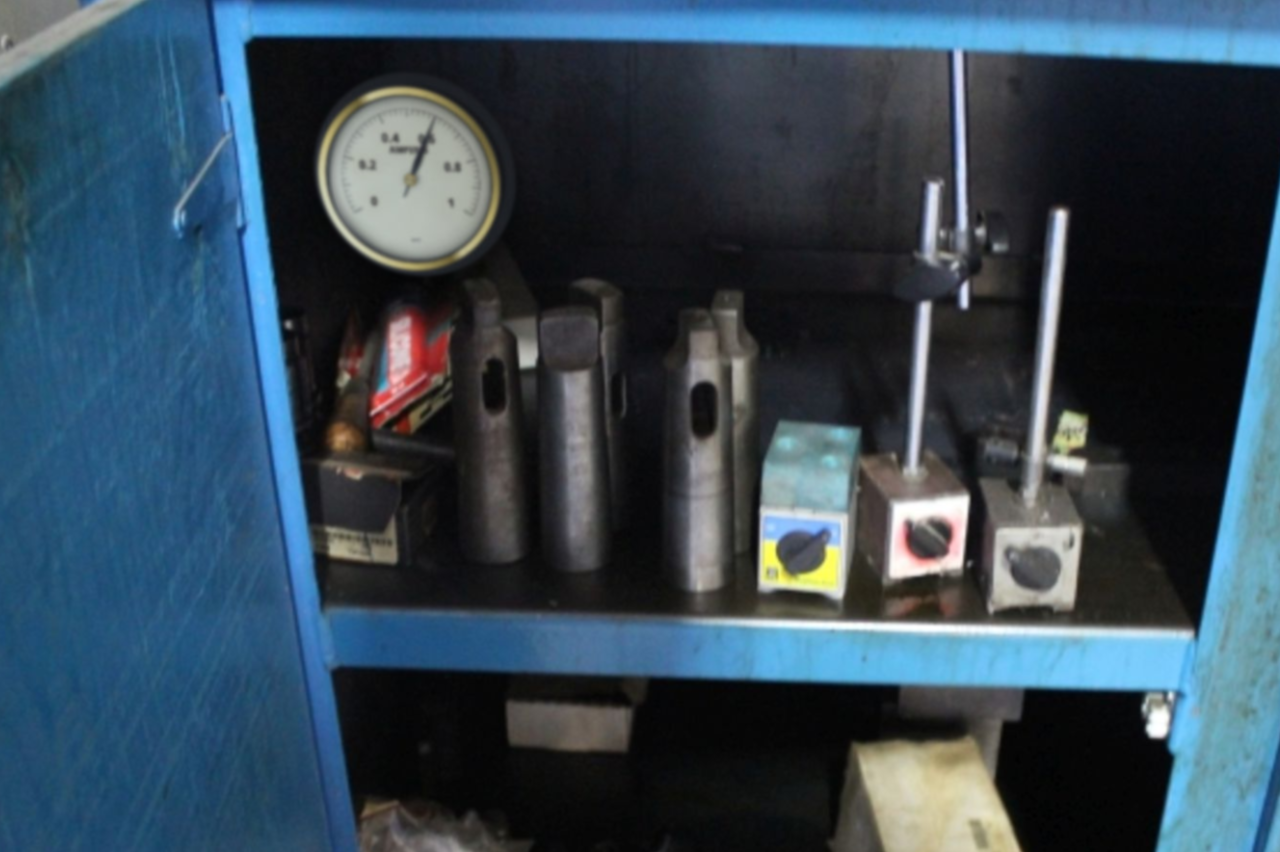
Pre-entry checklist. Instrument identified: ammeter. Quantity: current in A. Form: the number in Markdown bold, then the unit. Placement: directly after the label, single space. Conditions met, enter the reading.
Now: **0.6** A
